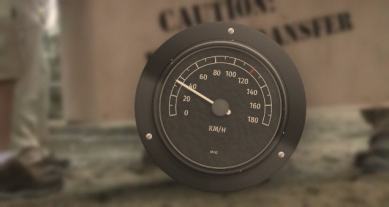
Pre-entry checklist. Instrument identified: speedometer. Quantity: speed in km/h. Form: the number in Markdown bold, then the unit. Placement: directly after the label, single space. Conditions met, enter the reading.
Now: **35** km/h
